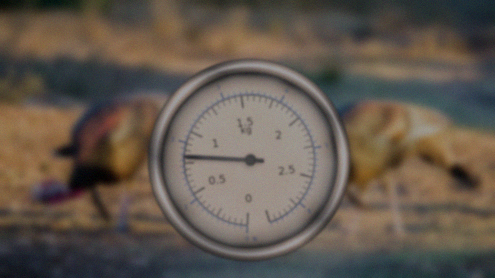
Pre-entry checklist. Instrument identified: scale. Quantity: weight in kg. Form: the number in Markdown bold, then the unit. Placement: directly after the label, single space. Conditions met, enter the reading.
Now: **0.8** kg
